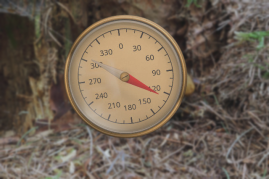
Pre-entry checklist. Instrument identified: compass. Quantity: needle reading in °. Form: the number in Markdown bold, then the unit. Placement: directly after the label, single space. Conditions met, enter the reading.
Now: **125** °
